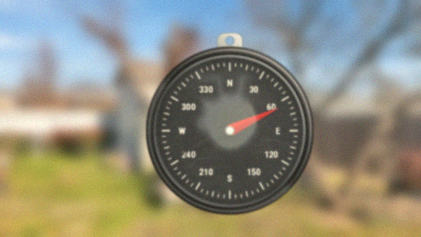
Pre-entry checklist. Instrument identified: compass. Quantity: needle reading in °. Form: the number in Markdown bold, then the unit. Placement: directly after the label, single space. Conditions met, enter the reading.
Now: **65** °
